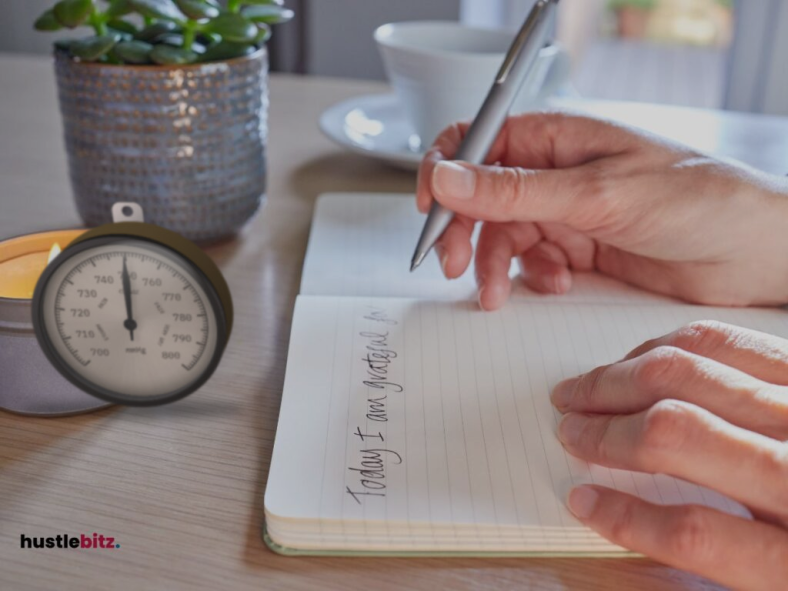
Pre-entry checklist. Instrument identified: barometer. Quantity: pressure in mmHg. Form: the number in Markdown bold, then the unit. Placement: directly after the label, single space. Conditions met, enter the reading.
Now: **750** mmHg
